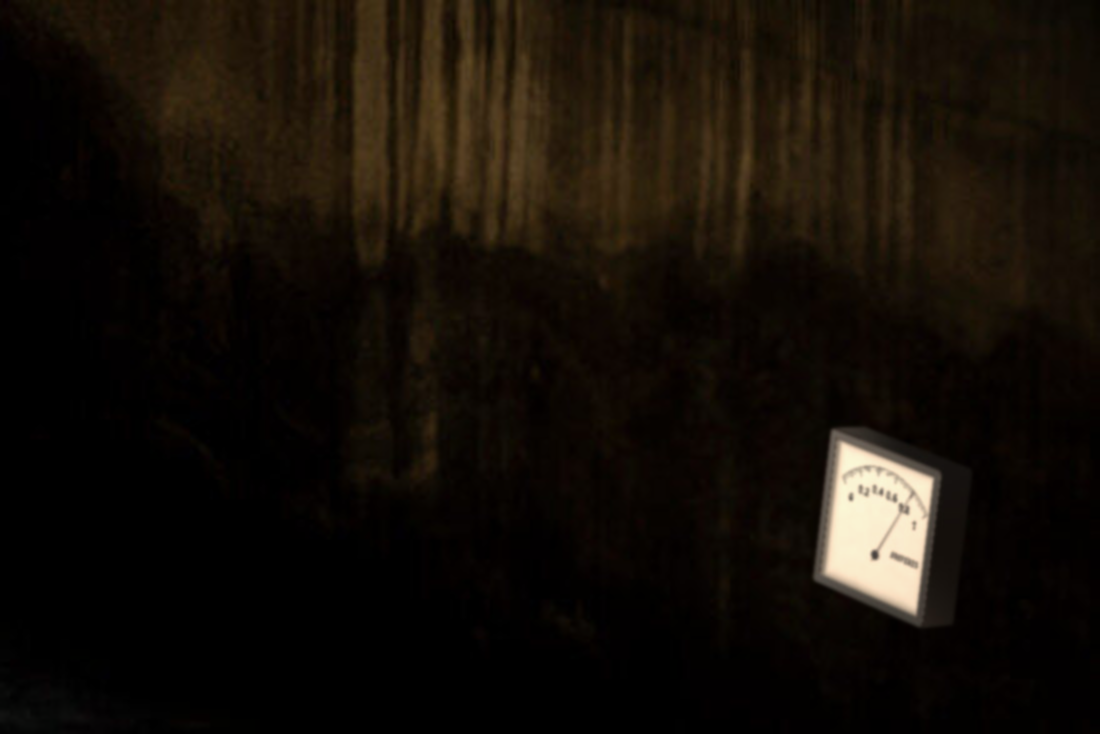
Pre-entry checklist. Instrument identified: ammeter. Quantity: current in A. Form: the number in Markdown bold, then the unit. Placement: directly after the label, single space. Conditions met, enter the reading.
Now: **0.8** A
